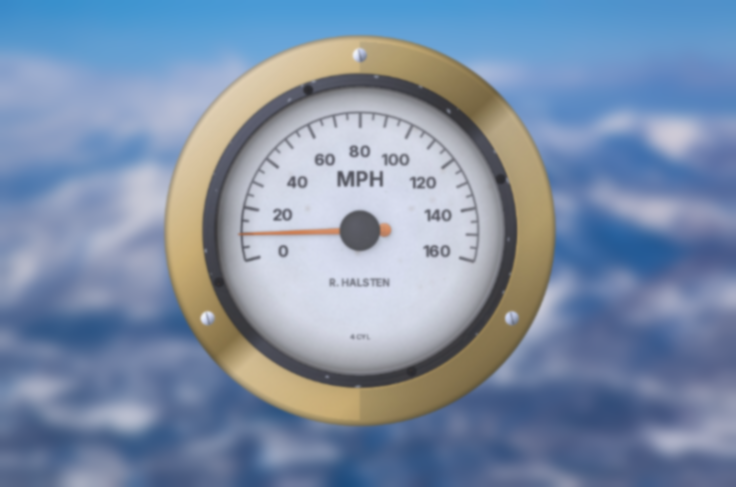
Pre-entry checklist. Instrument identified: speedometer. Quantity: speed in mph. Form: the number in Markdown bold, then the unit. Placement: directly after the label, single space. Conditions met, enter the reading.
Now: **10** mph
